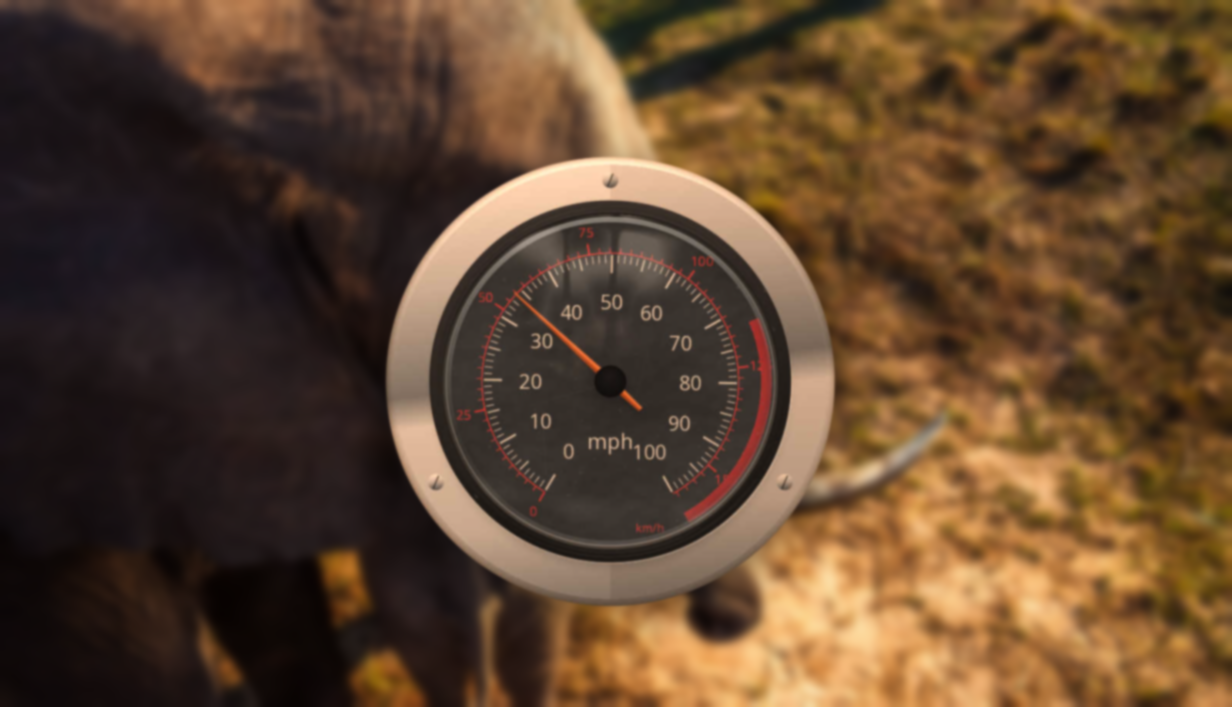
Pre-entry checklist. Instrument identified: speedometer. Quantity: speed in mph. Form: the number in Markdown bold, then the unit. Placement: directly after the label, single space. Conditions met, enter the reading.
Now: **34** mph
